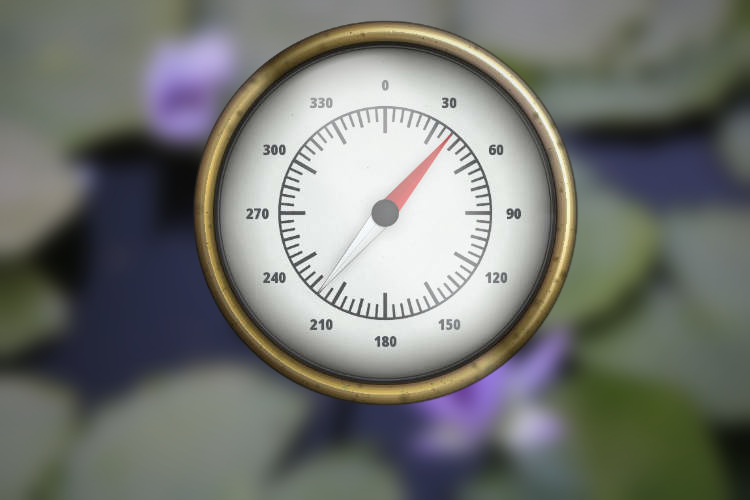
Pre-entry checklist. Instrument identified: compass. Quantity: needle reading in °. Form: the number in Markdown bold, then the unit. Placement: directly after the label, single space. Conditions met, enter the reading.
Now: **40** °
